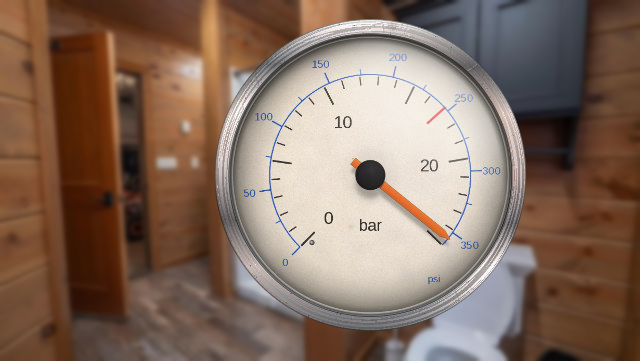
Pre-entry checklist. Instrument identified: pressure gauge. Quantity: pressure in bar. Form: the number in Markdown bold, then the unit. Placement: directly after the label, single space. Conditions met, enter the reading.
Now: **24.5** bar
